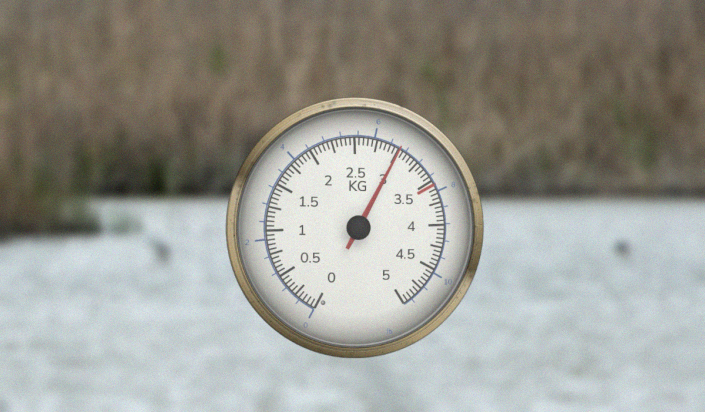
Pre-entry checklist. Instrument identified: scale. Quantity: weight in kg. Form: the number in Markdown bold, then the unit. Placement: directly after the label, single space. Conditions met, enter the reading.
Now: **3** kg
